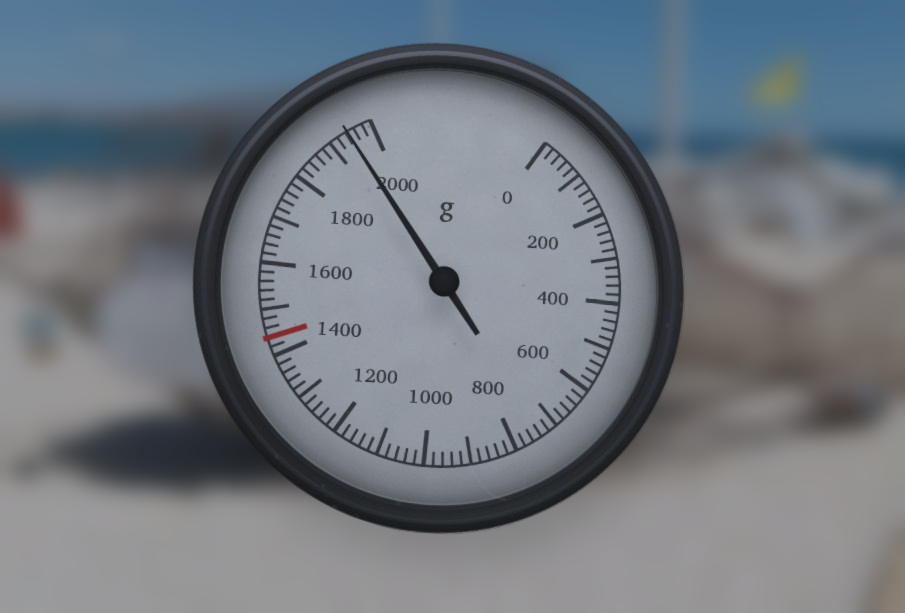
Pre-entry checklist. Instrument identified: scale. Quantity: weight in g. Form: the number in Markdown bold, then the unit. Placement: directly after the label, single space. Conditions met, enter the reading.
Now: **1940** g
